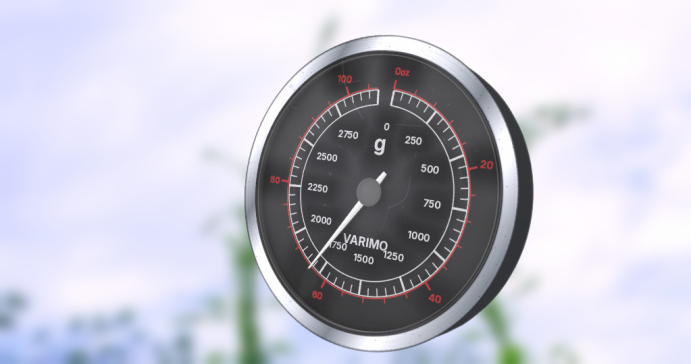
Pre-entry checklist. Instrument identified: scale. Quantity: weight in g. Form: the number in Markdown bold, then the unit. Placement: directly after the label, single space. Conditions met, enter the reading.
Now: **1800** g
